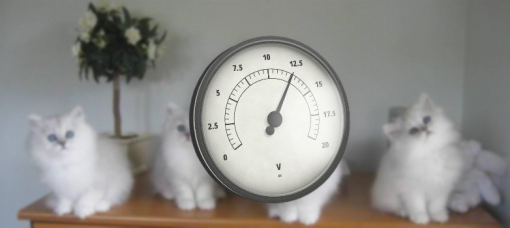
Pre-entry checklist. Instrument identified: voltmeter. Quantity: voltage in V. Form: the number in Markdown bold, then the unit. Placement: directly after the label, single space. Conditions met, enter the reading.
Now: **12.5** V
